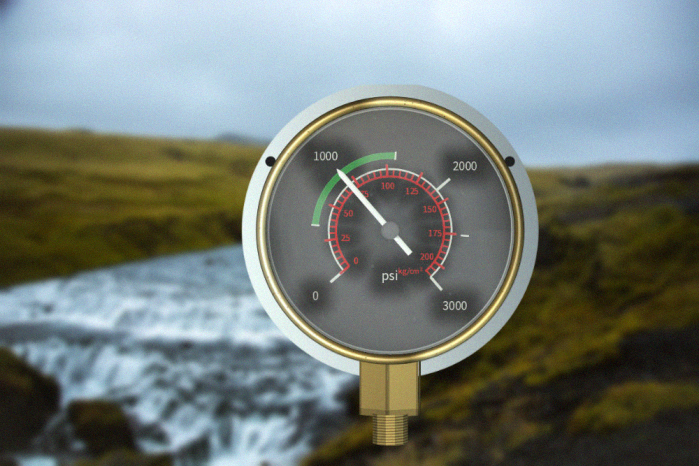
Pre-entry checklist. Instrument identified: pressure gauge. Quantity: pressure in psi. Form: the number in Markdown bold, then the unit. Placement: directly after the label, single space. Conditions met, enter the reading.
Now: **1000** psi
